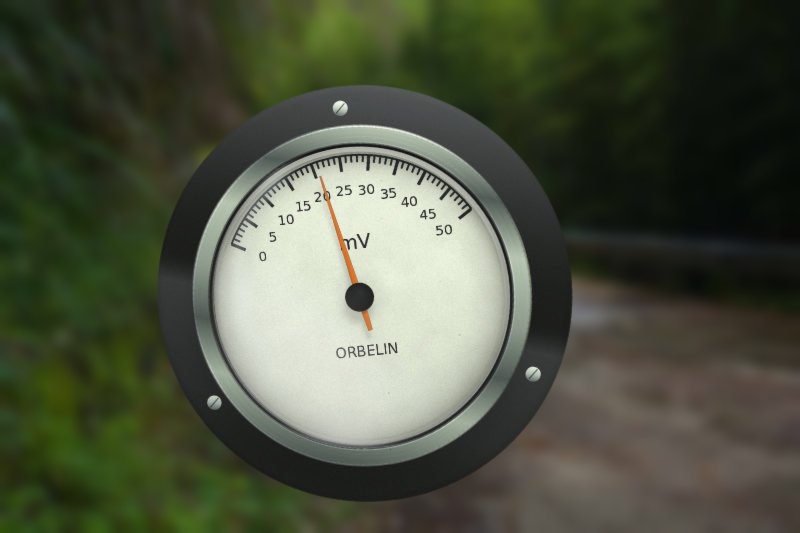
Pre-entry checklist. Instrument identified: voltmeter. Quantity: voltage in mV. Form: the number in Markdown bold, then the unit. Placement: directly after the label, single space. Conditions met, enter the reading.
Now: **21** mV
